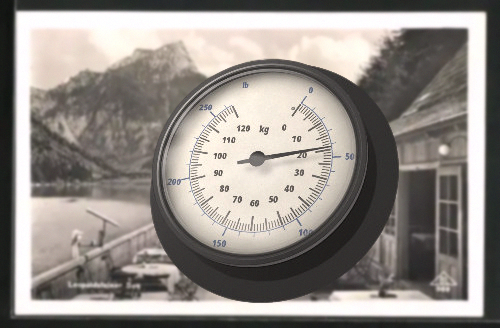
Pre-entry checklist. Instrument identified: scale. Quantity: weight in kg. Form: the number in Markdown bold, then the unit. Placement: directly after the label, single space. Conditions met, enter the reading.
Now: **20** kg
